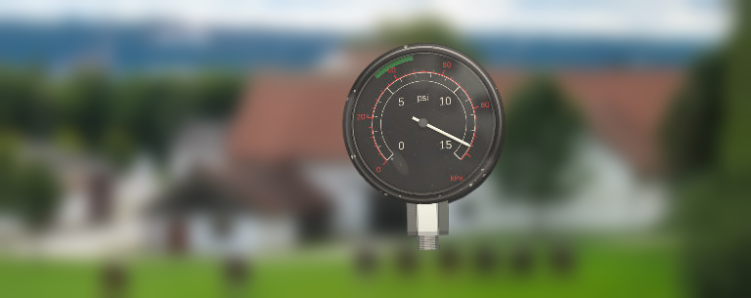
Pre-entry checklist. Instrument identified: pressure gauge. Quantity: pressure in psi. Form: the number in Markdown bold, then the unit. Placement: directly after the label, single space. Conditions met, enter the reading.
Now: **14** psi
